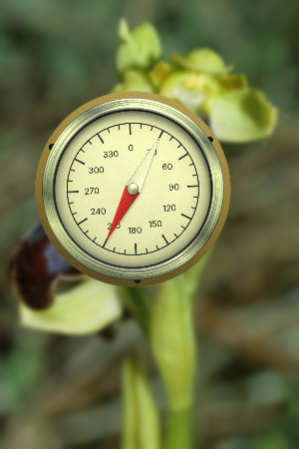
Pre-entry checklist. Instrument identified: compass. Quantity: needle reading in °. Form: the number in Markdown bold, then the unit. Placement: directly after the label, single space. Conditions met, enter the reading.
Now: **210** °
